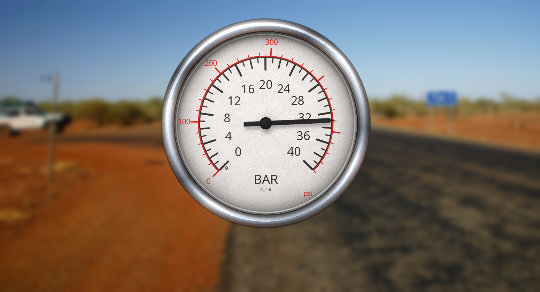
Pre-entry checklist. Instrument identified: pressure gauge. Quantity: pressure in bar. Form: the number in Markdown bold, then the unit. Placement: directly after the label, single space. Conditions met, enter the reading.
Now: **33** bar
